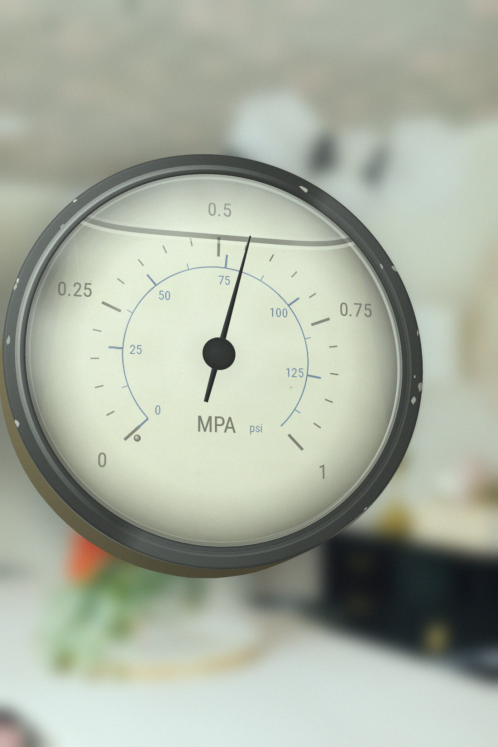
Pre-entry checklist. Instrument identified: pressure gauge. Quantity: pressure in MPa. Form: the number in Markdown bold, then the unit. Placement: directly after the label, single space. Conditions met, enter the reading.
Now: **0.55** MPa
